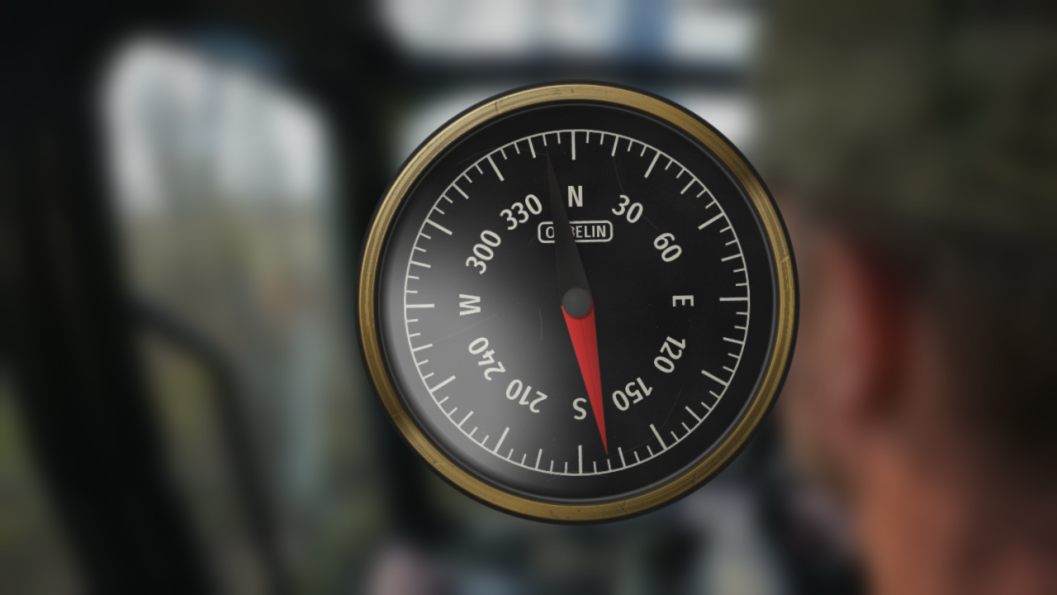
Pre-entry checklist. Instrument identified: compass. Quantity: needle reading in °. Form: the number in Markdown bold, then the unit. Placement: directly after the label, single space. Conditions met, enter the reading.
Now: **170** °
